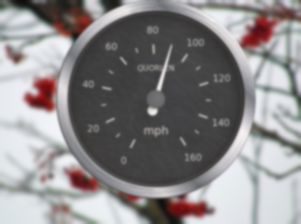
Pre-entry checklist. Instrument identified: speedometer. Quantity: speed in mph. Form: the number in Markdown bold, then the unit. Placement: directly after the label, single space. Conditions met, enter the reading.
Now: **90** mph
